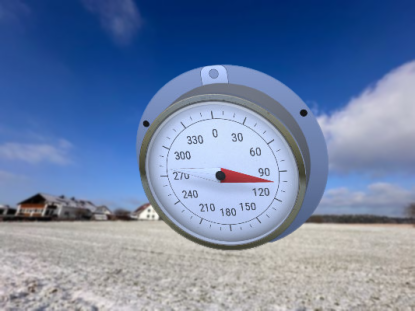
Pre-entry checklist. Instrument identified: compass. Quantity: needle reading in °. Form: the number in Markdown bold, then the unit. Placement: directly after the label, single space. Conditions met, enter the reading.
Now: **100** °
